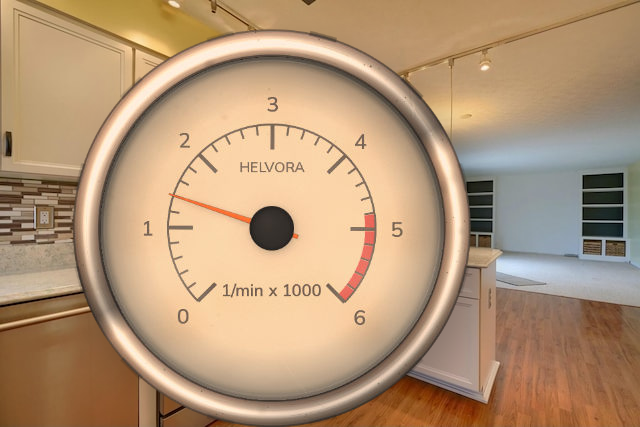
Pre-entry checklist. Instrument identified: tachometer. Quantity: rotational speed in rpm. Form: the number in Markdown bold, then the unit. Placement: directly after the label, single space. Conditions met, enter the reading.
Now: **1400** rpm
